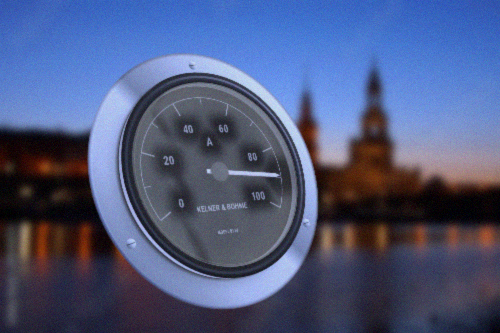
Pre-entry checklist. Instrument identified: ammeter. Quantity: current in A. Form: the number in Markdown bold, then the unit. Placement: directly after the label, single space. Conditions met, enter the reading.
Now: **90** A
